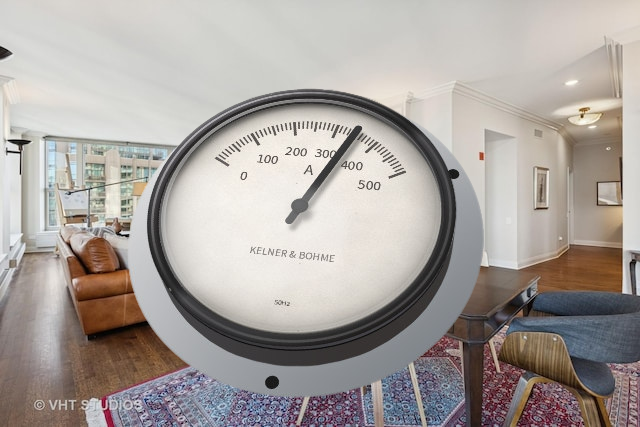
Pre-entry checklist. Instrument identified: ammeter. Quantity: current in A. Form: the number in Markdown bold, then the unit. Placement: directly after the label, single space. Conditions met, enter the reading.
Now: **350** A
